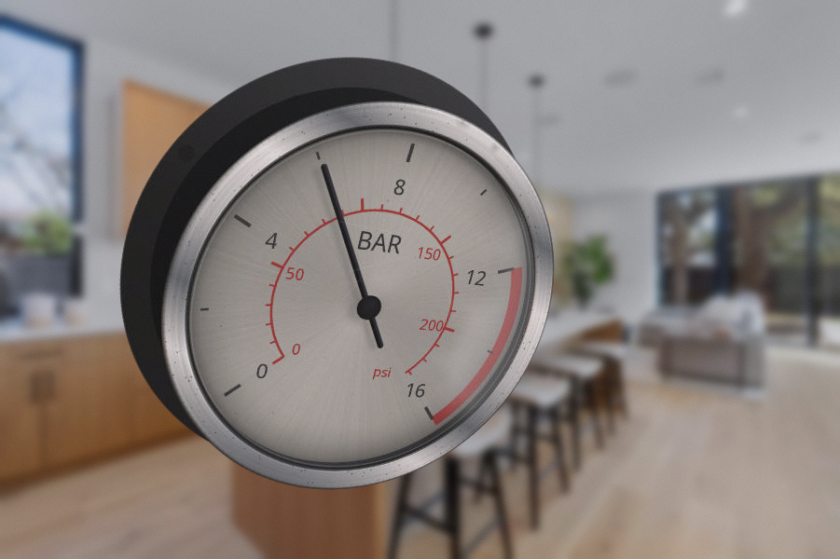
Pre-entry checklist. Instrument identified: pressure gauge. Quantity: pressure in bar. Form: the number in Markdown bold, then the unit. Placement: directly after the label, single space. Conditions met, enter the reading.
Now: **6** bar
